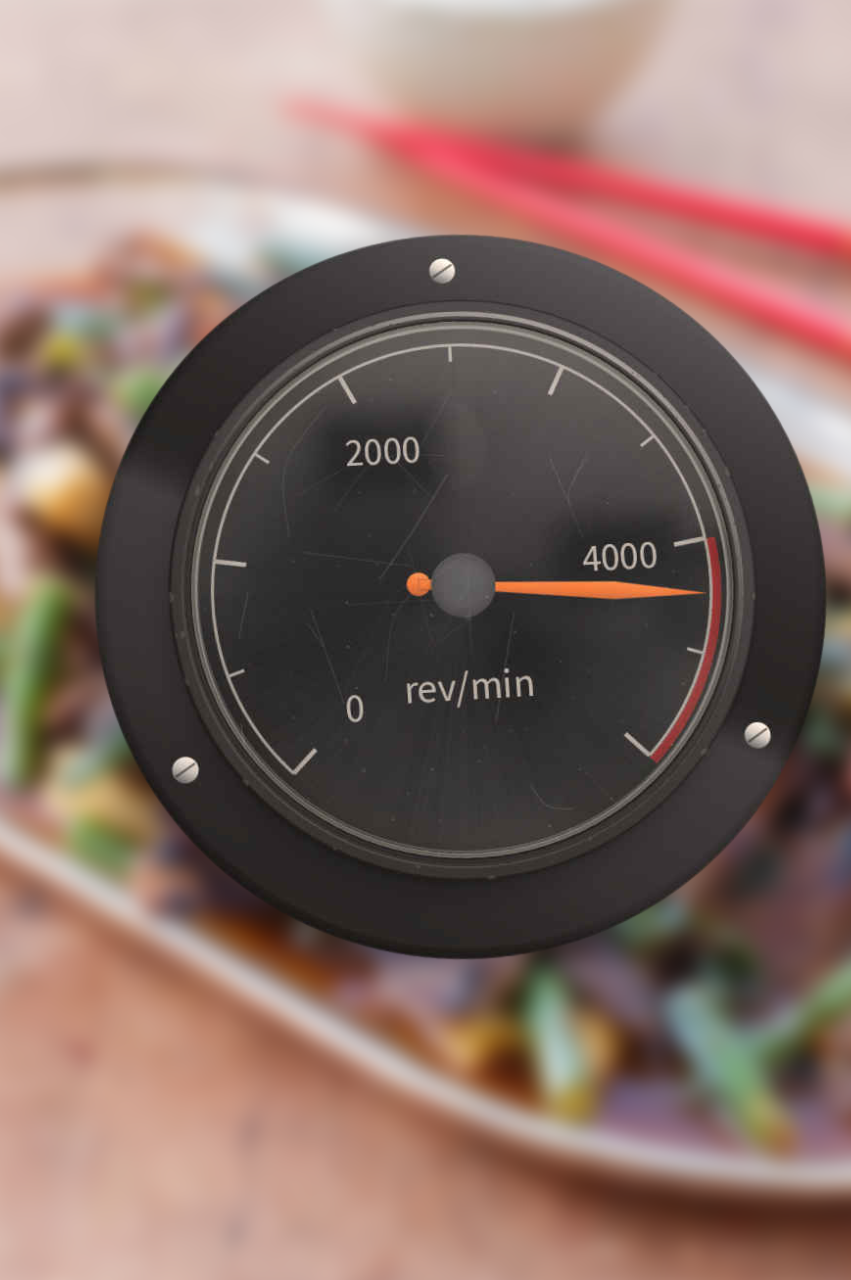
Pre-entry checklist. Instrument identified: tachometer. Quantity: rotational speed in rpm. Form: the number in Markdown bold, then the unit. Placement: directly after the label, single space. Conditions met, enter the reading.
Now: **4250** rpm
